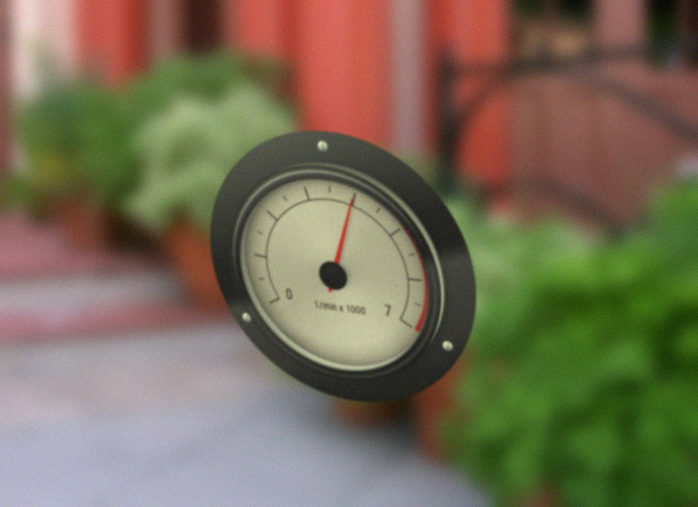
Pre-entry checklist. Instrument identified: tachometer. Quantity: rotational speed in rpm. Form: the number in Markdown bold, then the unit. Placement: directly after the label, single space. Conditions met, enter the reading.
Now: **4000** rpm
